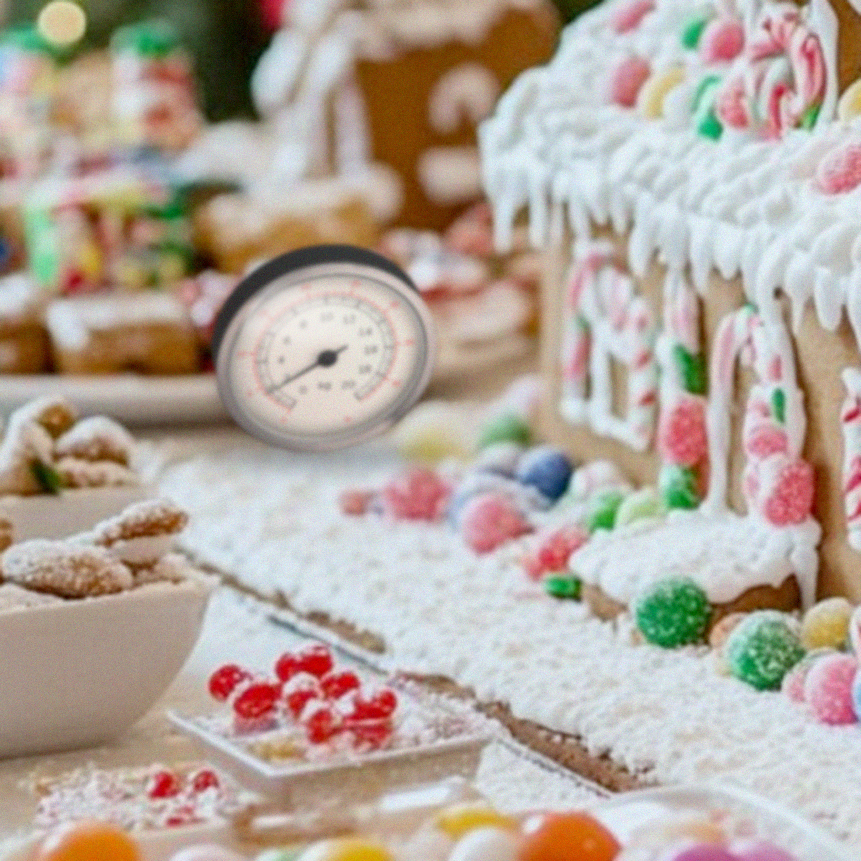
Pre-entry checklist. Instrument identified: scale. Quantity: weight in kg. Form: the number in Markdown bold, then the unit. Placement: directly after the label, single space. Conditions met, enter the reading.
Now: **2** kg
